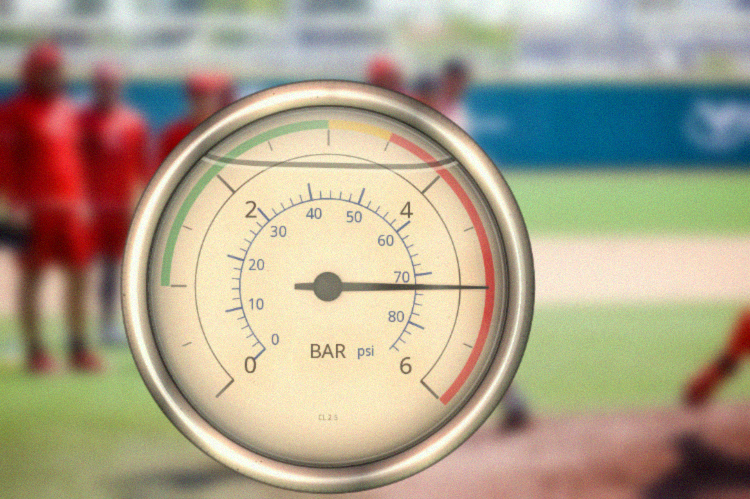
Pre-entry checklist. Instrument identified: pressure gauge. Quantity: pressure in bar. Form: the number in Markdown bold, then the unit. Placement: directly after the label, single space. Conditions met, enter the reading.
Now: **5** bar
